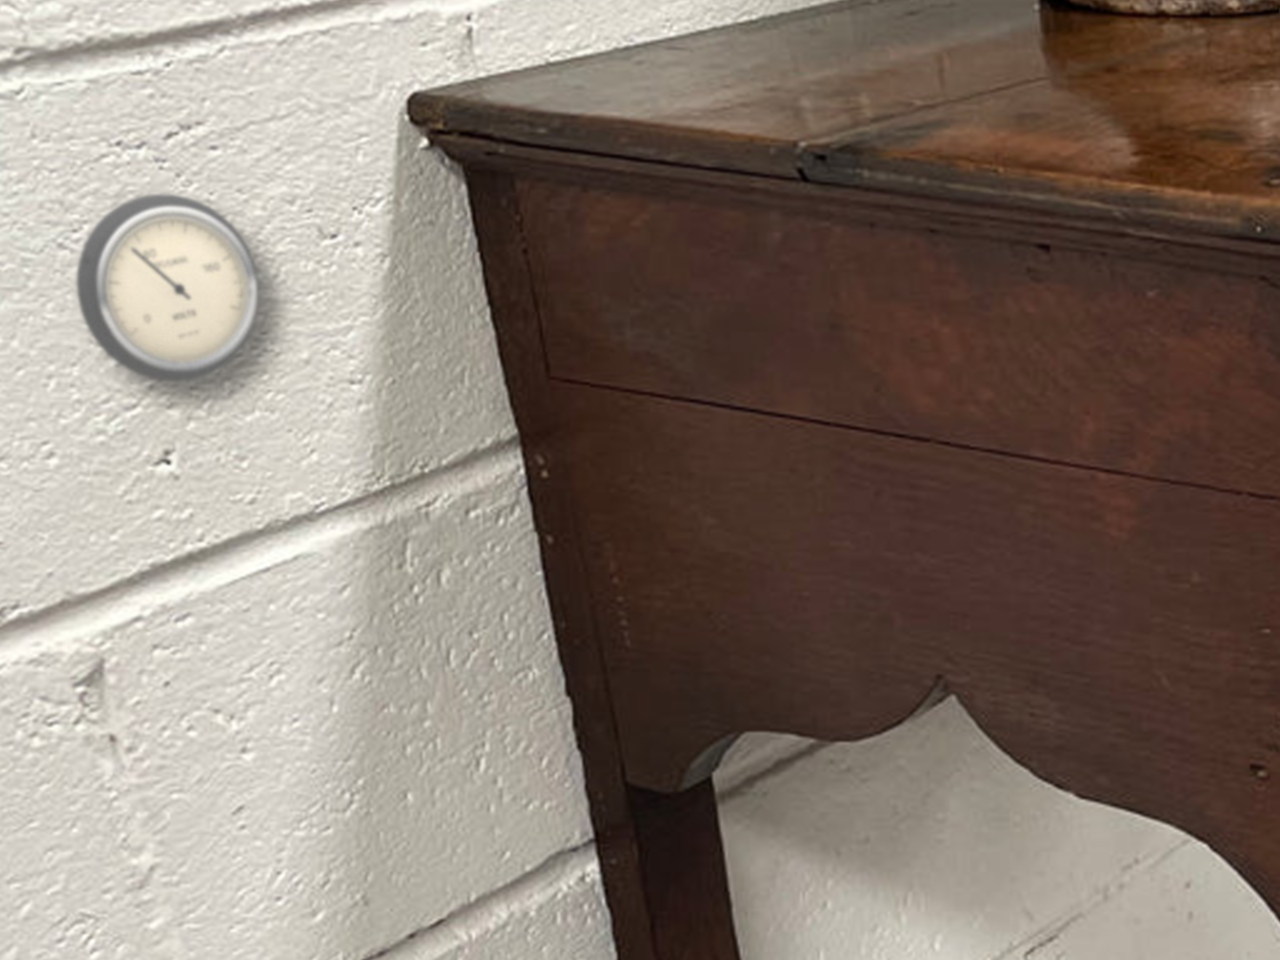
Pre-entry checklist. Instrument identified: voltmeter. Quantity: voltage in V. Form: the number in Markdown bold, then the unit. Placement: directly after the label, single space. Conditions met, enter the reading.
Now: **70** V
